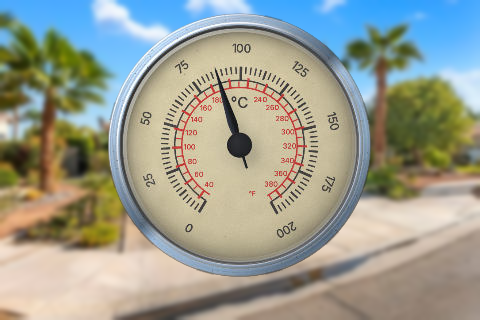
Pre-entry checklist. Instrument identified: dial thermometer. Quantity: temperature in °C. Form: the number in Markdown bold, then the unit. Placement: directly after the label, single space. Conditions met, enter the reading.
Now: **87.5** °C
